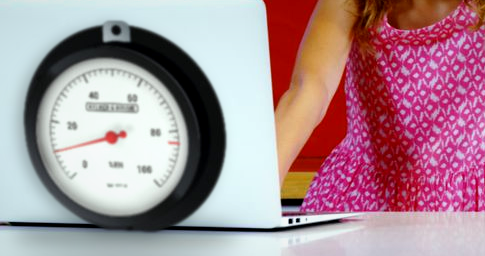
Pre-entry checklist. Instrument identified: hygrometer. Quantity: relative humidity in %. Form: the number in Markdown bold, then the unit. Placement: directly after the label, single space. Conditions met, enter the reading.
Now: **10** %
